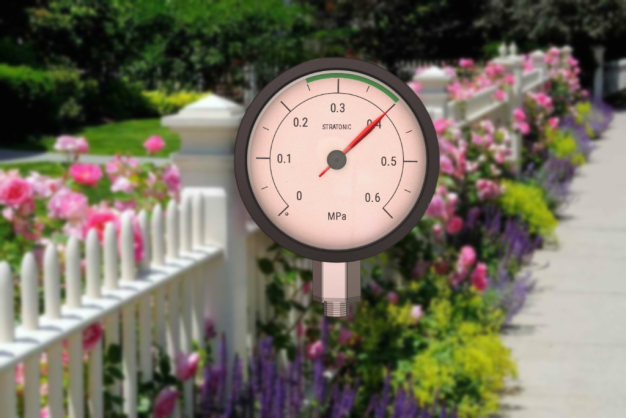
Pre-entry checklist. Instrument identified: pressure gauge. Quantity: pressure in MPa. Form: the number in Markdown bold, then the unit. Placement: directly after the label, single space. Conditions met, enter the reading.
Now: **0.4** MPa
